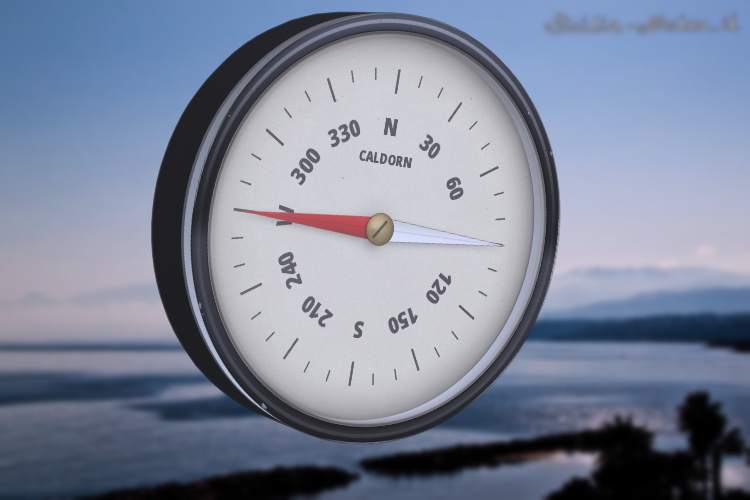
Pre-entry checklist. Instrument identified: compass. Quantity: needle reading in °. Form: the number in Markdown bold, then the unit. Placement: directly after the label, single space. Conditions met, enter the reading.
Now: **270** °
